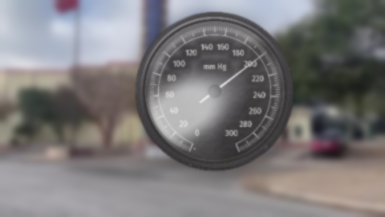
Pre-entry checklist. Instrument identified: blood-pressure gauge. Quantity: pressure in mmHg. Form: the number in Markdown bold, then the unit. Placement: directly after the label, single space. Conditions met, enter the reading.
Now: **200** mmHg
